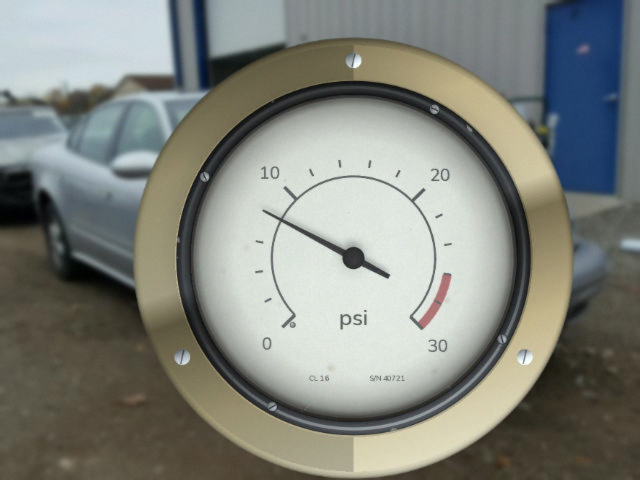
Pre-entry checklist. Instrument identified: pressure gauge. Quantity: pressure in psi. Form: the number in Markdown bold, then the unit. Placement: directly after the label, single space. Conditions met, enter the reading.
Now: **8** psi
